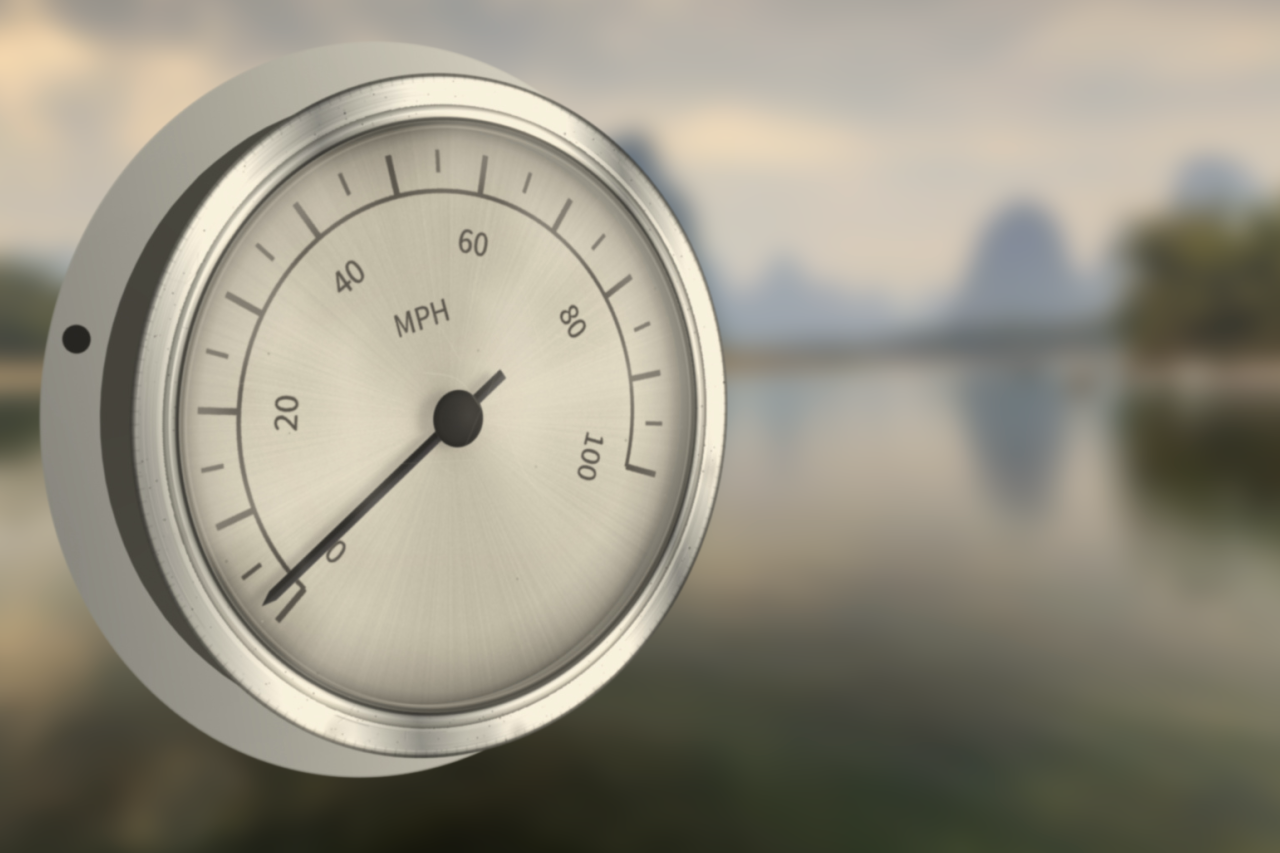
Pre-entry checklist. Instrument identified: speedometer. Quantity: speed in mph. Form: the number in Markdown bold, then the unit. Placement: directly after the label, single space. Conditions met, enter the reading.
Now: **2.5** mph
